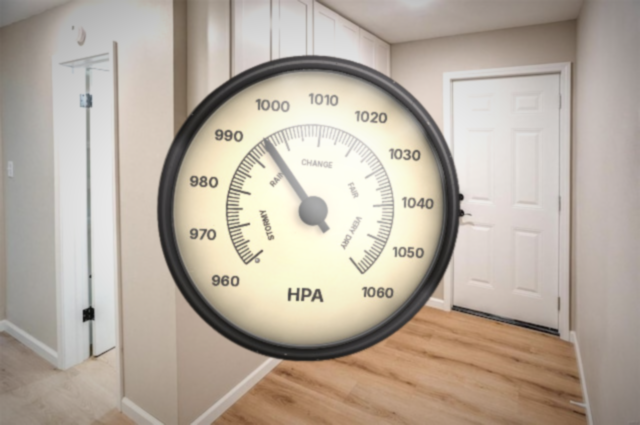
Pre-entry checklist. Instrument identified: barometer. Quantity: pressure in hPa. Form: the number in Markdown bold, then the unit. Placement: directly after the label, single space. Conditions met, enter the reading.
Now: **995** hPa
